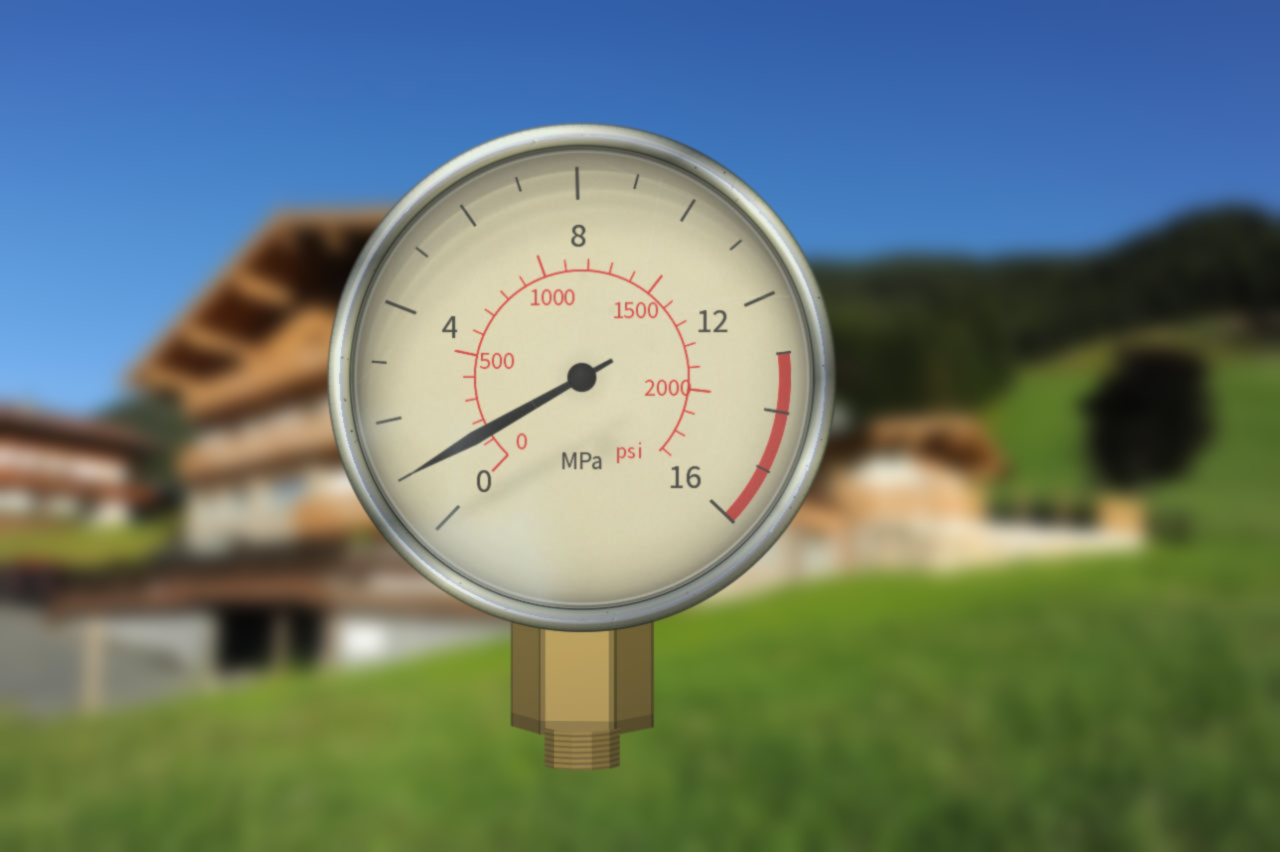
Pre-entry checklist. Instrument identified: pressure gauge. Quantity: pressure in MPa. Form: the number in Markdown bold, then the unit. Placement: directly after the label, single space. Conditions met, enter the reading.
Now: **1** MPa
